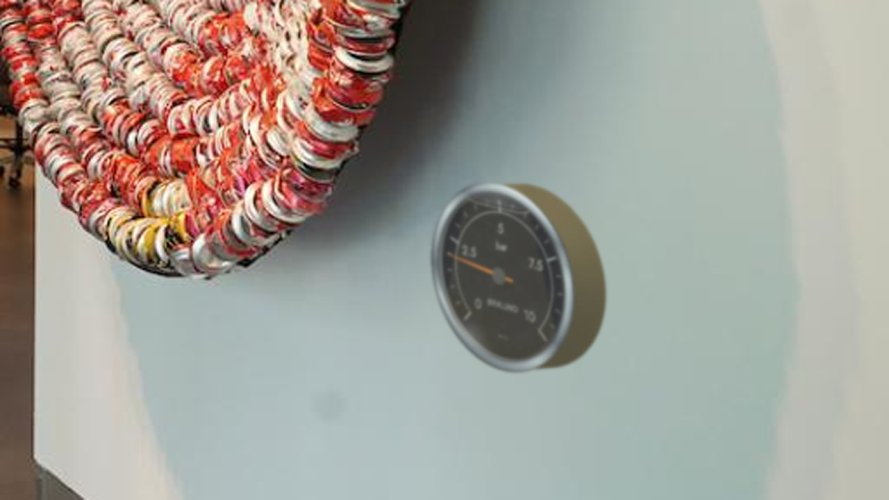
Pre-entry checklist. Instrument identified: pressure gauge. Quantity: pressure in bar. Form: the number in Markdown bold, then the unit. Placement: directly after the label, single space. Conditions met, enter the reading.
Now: **2** bar
